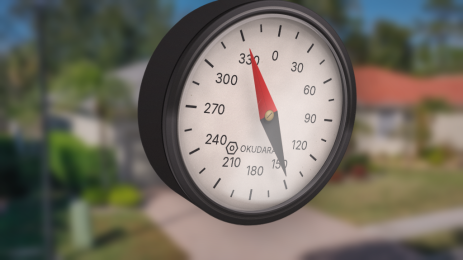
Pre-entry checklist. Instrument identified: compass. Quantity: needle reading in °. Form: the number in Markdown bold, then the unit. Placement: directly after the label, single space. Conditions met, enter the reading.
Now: **330** °
